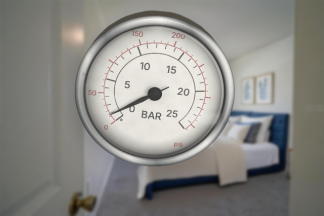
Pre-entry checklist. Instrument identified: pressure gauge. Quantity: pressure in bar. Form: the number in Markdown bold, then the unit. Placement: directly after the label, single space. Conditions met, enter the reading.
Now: **1** bar
